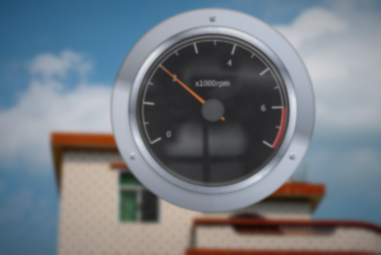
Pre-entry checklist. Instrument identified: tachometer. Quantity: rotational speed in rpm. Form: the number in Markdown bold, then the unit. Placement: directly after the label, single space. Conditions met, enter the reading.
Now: **2000** rpm
